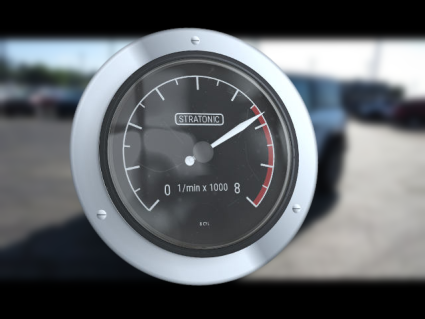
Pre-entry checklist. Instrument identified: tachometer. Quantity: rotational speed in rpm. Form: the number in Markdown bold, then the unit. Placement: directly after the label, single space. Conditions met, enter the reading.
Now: **5750** rpm
